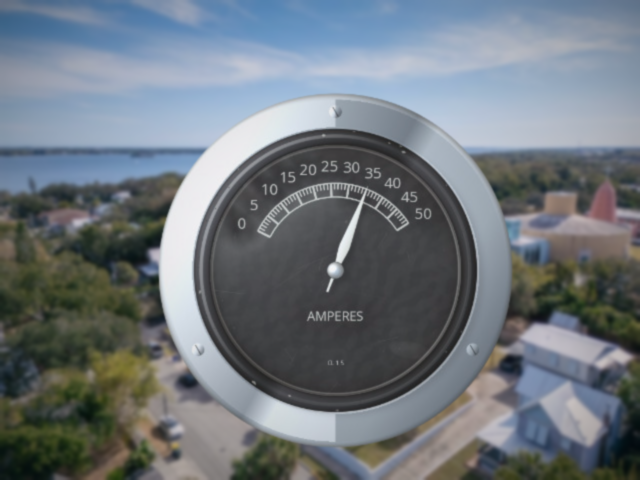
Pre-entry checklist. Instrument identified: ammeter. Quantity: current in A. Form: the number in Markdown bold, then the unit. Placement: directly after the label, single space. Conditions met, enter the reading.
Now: **35** A
